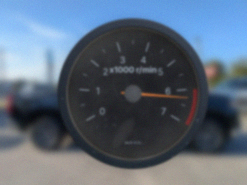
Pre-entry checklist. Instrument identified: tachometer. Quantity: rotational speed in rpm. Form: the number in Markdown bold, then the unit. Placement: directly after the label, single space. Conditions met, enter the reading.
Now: **6250** rpm
